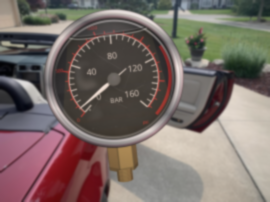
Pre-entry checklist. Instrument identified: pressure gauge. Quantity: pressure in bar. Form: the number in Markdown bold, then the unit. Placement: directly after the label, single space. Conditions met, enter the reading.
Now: **5** bar
